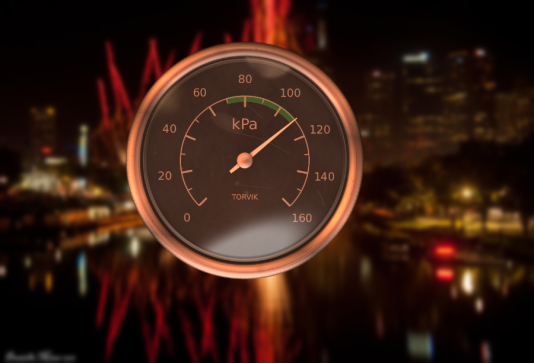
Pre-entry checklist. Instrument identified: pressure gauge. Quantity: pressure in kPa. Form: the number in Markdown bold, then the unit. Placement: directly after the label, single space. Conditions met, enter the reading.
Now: **110** kPa
